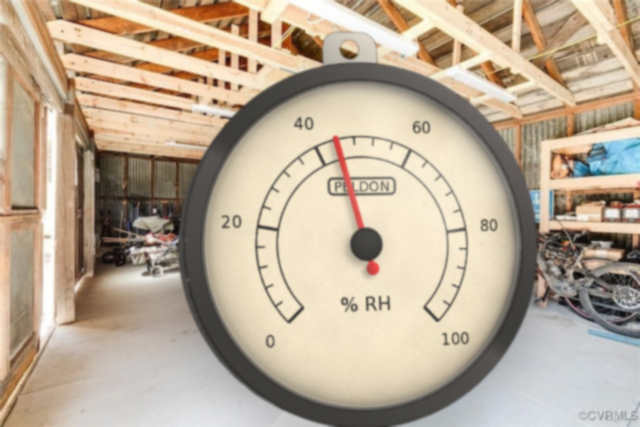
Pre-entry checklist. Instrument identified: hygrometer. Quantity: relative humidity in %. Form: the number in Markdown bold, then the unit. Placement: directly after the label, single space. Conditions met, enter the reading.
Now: **44** %
